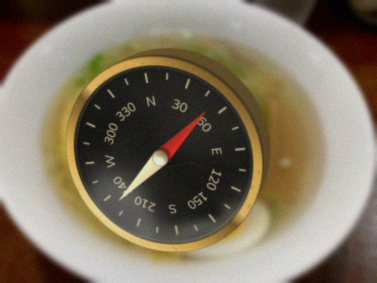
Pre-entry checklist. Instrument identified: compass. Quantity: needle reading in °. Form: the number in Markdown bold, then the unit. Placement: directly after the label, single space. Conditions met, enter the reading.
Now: **52.5** °
